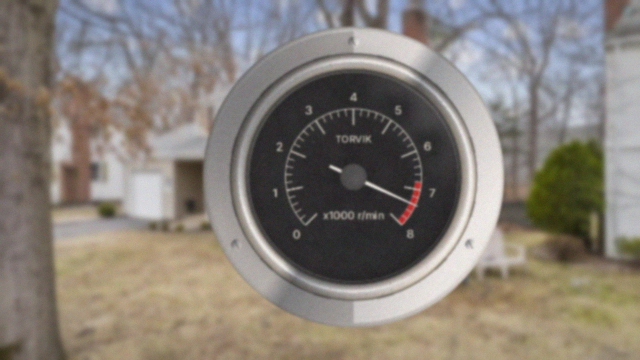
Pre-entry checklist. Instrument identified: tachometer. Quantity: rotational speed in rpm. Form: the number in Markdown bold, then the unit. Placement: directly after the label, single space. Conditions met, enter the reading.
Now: **7400** rpm
